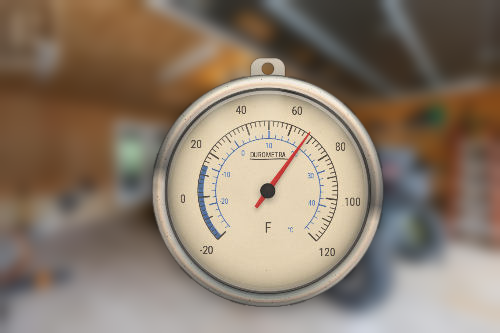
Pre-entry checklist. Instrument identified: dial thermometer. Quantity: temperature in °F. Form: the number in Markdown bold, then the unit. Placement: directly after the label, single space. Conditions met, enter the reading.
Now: **68** °F
